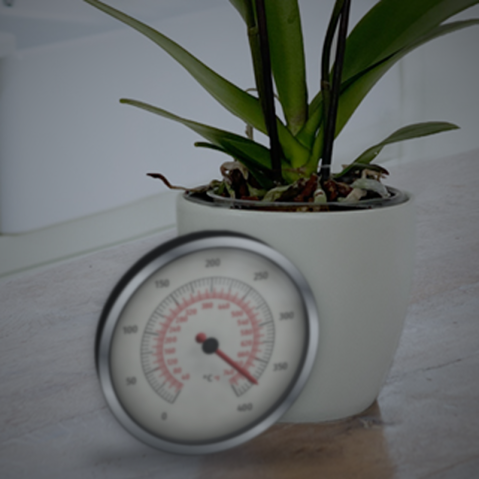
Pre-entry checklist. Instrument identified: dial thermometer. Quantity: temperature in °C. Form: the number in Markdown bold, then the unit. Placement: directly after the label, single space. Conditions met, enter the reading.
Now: **375** °C
